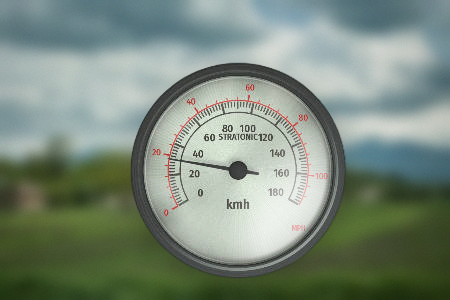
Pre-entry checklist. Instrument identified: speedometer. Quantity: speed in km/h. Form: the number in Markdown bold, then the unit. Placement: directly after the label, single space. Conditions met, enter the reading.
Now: **30** km/h
